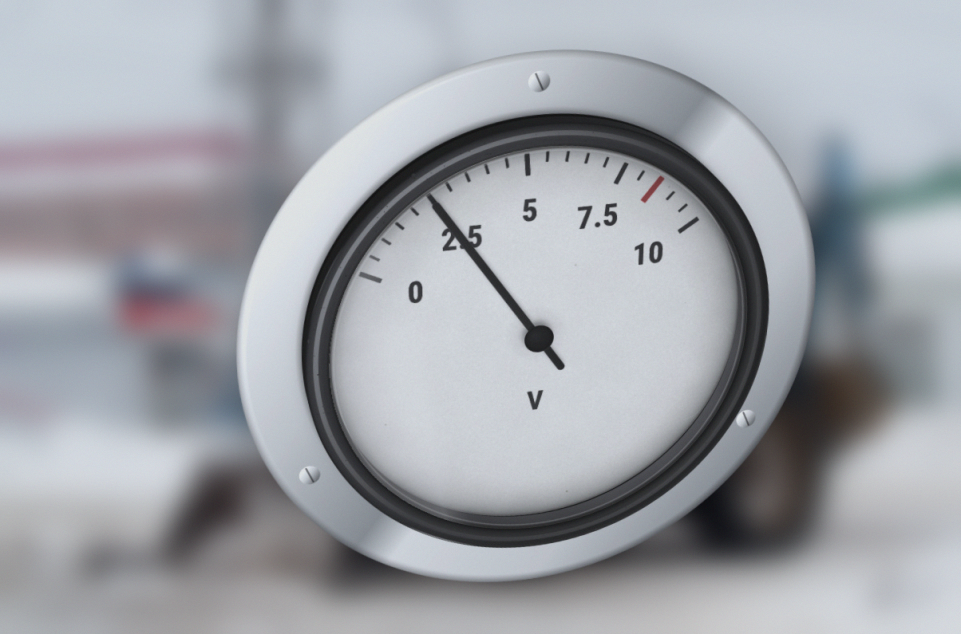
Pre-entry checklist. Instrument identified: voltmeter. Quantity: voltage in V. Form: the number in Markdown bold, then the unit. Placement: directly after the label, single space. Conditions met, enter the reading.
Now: **2.5** V
